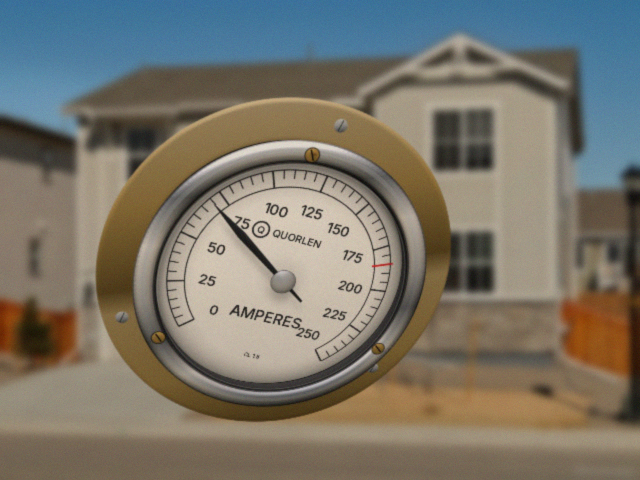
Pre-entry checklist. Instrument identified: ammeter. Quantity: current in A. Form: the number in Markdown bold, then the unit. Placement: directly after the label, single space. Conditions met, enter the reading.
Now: **70** A
